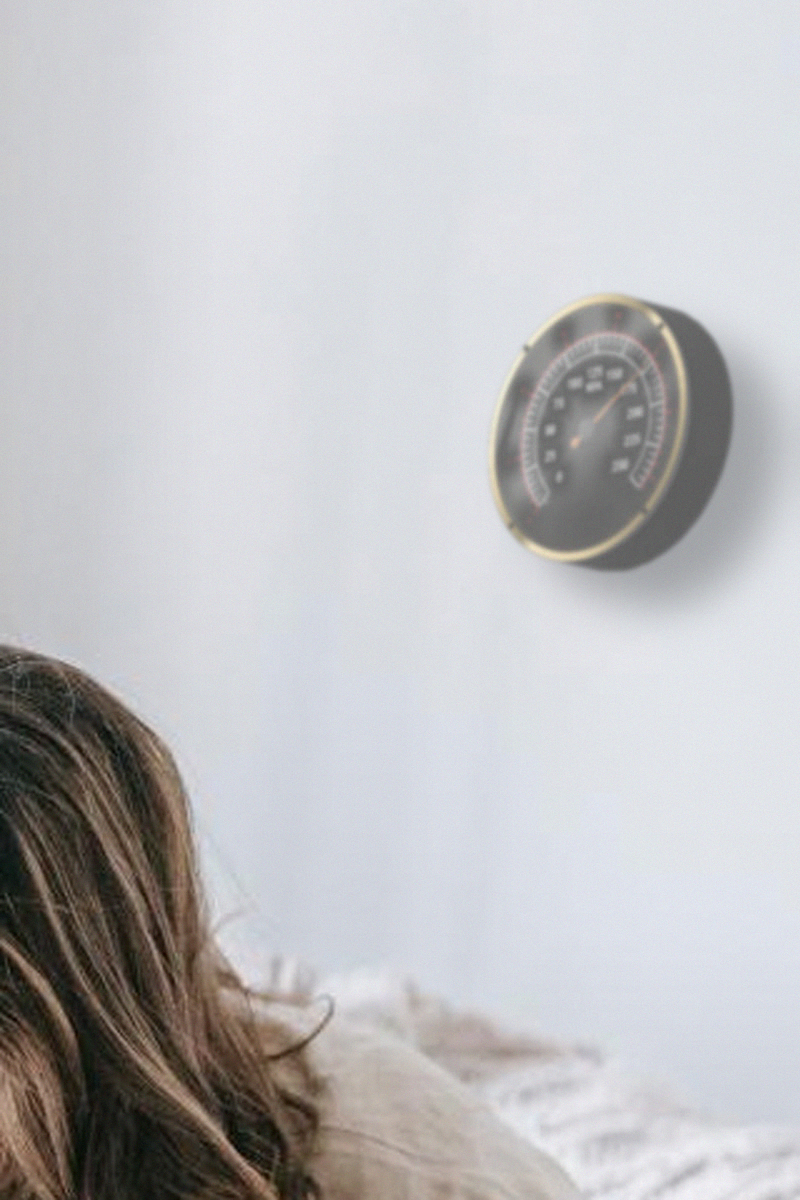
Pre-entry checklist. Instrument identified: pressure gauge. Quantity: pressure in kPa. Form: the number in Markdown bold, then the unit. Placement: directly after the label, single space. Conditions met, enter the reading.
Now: **175** kPa
